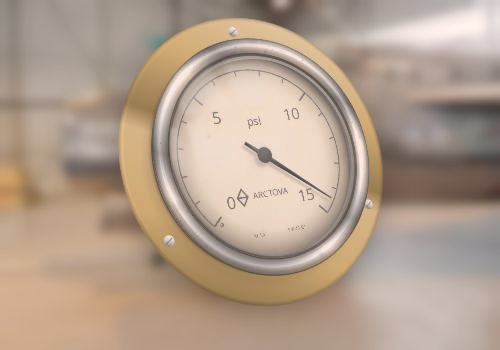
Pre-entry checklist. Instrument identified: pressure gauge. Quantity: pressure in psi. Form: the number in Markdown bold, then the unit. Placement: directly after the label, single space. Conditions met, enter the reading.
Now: **14.5** psi
